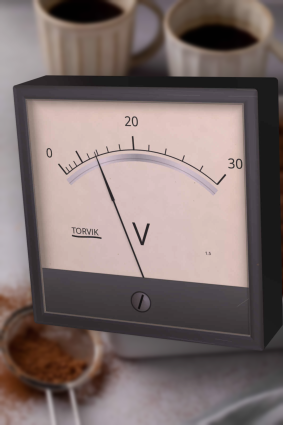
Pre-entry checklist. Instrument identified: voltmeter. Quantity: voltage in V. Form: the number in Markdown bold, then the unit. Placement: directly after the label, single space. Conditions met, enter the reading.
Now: **14** V
